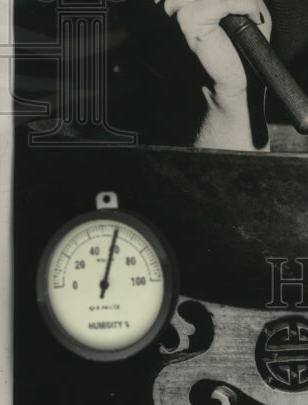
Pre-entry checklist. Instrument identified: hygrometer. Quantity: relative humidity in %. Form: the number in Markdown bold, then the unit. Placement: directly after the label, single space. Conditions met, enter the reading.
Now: **60** %
